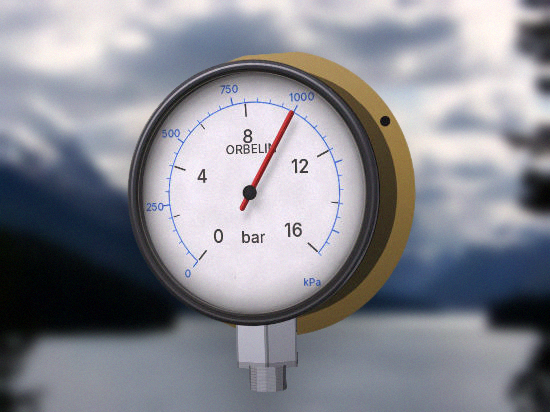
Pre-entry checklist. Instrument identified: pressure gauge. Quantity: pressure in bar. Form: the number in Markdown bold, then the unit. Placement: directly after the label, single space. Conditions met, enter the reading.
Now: **10** bar
